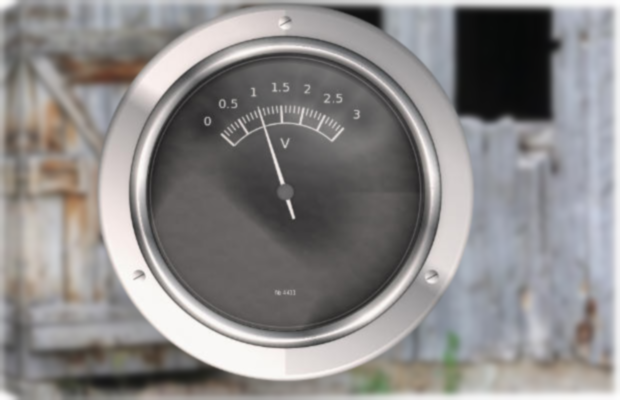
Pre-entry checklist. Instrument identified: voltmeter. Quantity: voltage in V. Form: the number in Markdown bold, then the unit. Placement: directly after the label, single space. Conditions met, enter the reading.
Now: **1** V
